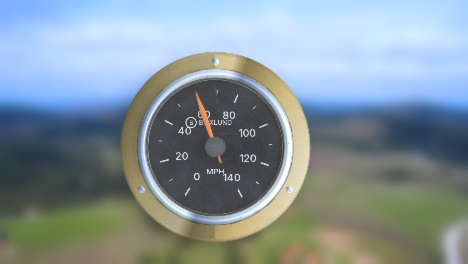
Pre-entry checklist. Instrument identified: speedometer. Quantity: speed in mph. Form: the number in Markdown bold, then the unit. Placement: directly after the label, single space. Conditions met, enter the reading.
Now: **60** mph
